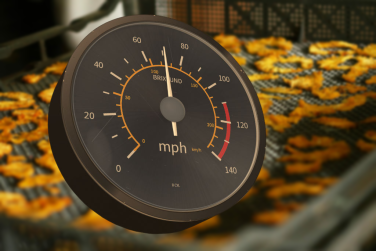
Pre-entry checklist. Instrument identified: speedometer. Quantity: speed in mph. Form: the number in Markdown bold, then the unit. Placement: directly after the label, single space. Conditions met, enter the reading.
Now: **70** mph
